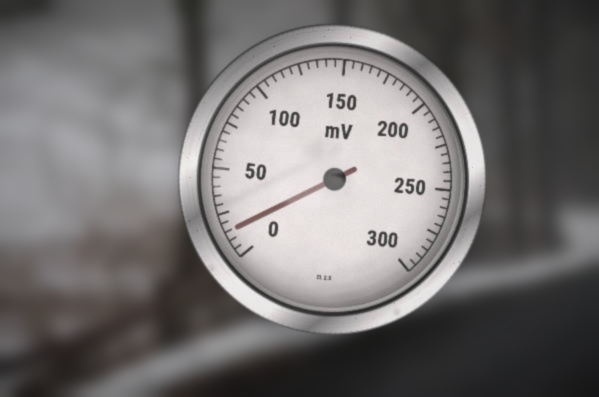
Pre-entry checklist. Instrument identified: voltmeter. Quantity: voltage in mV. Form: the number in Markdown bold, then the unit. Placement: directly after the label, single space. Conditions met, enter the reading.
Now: **15** mV
